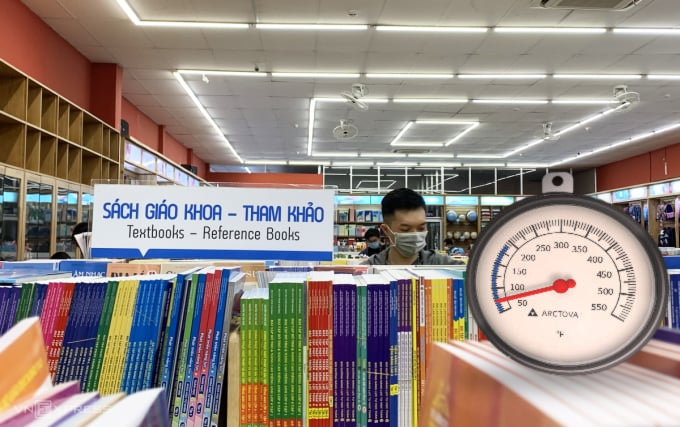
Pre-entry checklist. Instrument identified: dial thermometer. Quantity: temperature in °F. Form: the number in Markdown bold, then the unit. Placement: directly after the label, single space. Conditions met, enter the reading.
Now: **75** °F
